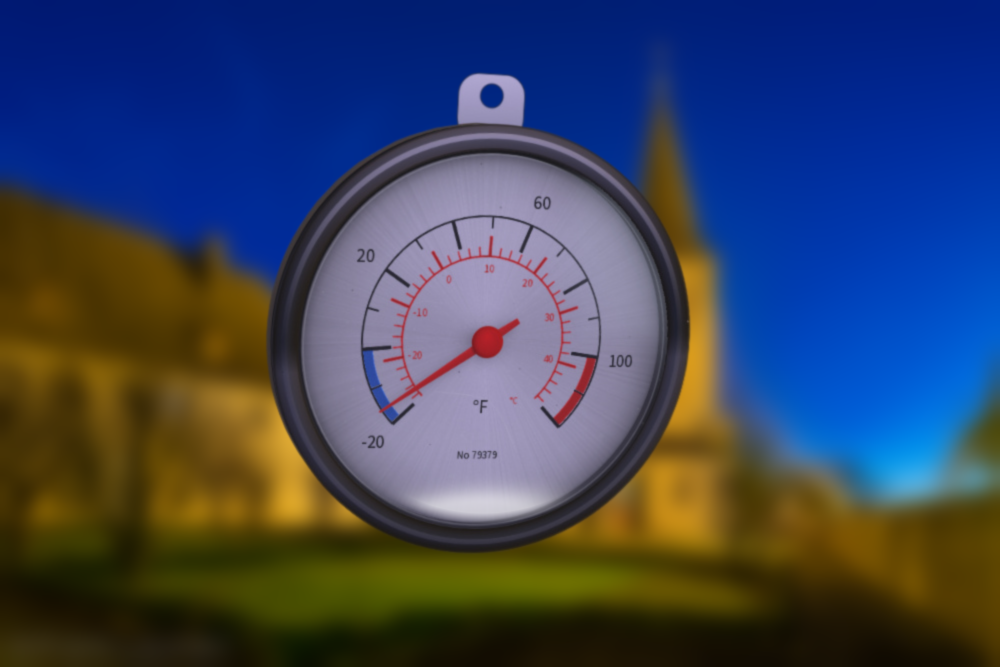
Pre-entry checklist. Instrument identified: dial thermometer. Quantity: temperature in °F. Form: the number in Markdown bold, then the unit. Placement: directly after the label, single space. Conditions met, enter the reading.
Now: **-15** °F
